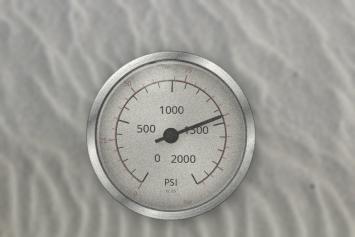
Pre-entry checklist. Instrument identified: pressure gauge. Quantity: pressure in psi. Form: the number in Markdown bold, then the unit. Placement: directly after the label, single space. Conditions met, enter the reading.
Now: **1450** psi
